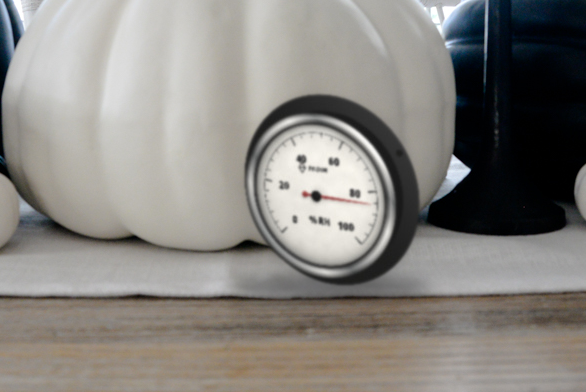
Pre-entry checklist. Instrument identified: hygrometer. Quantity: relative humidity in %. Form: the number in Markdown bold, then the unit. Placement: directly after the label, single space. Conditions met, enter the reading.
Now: **84** %
